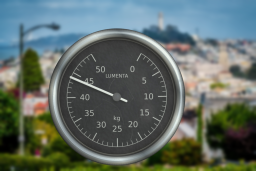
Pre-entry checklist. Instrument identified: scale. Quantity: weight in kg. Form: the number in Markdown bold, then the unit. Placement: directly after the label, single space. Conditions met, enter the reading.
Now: **44** kg
